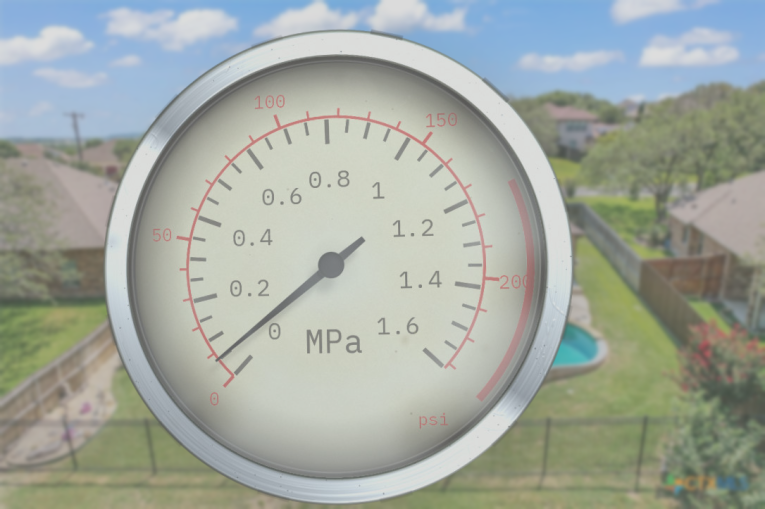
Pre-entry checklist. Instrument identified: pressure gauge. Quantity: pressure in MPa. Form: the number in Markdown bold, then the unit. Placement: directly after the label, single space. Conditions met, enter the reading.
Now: **0.05** MPa
